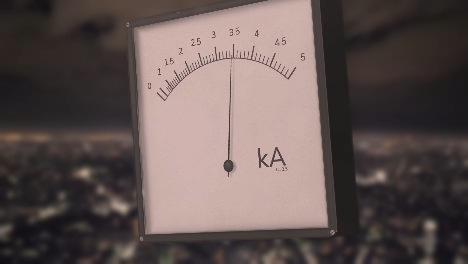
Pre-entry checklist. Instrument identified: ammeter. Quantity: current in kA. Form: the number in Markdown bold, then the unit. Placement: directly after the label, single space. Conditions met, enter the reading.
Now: **3.5** kA
